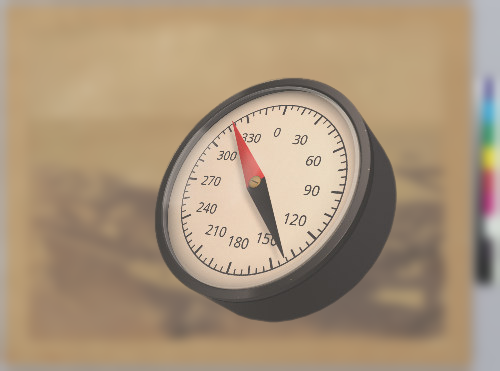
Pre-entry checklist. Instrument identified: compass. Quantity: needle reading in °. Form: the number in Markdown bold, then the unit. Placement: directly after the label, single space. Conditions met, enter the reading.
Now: **320** °
